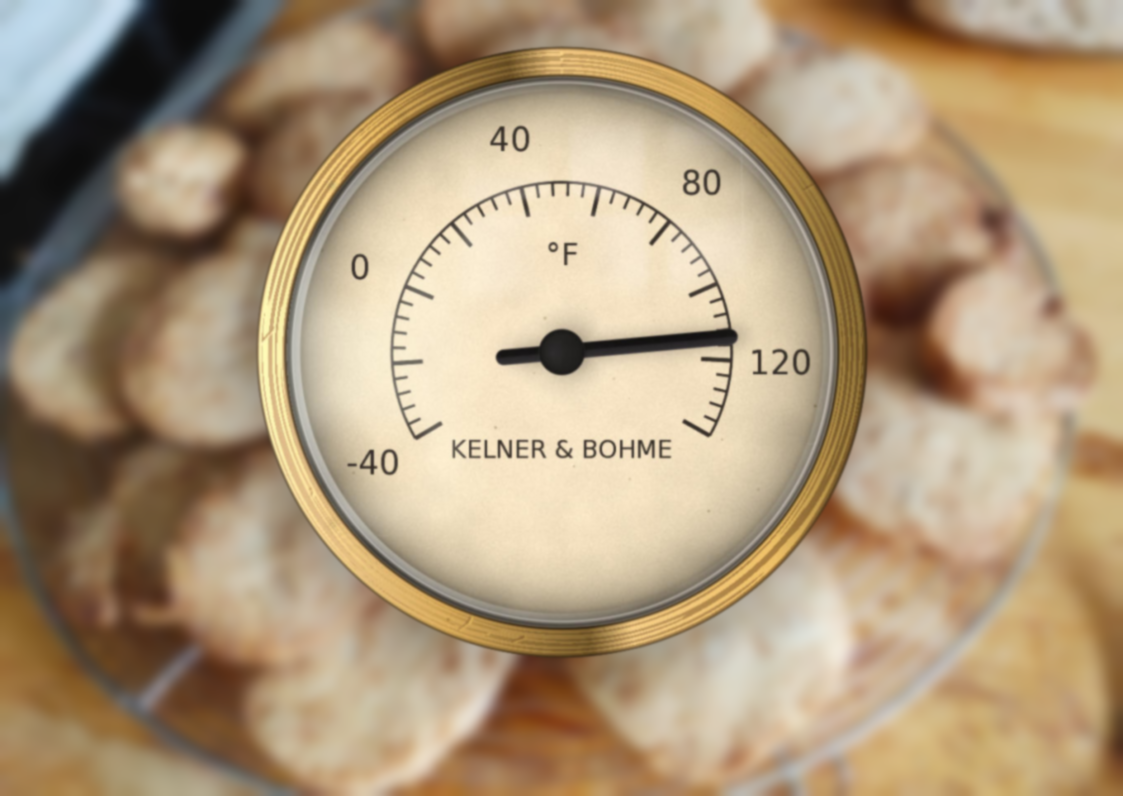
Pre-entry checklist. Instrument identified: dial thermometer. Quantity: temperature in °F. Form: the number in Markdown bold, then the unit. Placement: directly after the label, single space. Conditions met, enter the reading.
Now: **114** °F
